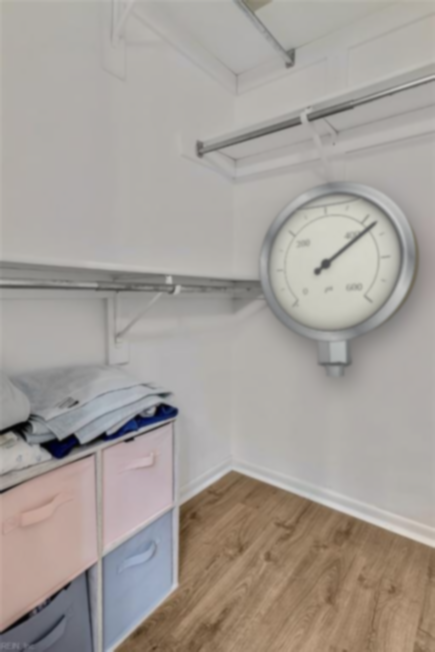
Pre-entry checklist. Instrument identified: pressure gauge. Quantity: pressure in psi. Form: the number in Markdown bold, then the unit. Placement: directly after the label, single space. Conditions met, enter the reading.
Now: **425** psi
